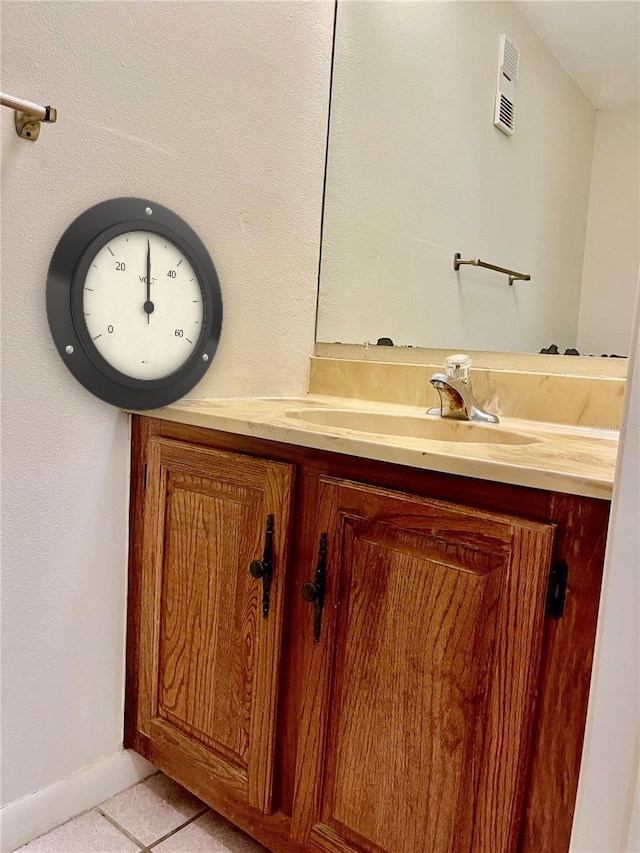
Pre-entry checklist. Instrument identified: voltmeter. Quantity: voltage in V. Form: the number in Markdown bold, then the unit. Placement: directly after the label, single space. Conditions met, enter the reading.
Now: **30** V
